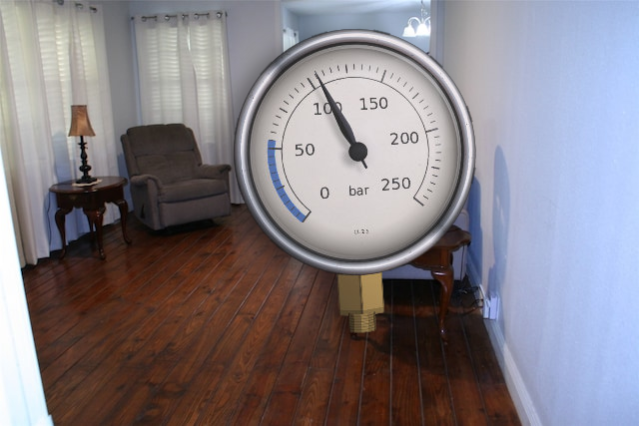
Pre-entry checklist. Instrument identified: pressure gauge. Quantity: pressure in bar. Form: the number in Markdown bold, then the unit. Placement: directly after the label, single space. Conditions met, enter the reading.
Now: **105** bar
